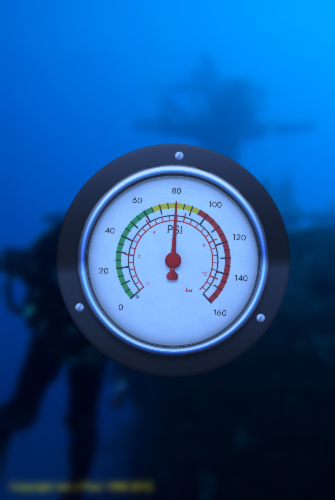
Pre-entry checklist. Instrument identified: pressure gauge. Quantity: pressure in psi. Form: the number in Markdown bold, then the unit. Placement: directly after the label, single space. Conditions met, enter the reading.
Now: **80** psi
